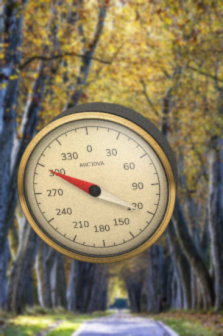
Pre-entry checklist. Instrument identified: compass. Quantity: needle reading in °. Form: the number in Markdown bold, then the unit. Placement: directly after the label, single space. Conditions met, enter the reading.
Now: **300** °
